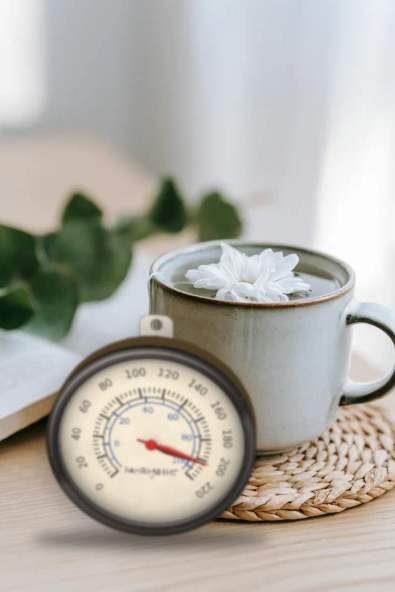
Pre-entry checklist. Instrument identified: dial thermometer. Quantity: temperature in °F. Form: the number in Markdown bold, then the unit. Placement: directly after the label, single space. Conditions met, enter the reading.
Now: **200** °F
